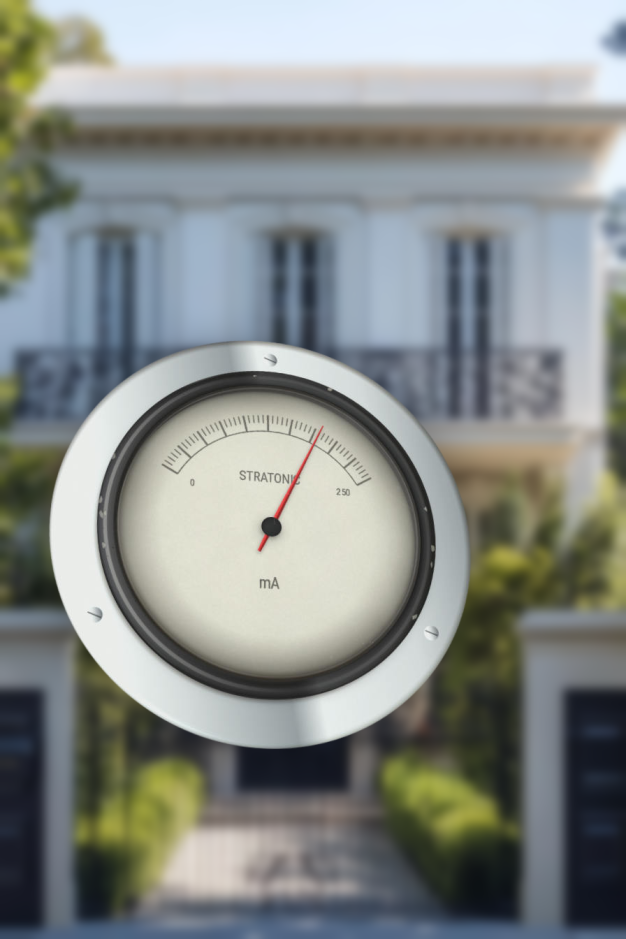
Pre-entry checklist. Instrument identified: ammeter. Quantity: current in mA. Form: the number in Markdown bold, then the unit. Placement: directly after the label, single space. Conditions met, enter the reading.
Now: **180** mA
